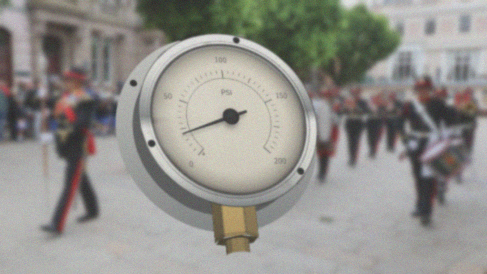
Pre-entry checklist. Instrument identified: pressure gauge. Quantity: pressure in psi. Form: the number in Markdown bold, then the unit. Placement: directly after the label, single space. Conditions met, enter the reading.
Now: **20** psi
